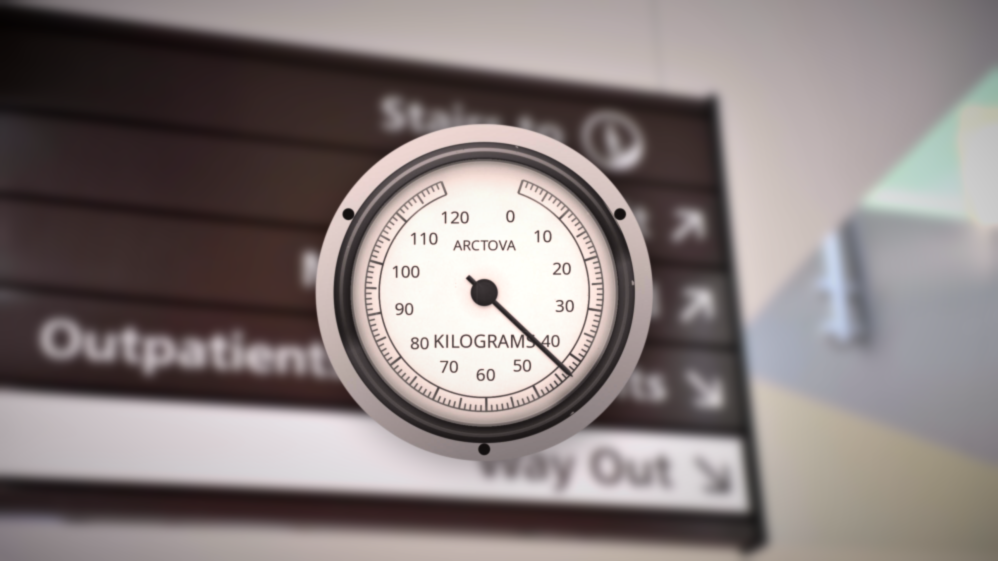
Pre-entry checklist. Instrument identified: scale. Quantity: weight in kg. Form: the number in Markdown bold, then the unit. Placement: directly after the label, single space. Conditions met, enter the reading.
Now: **43** kg
